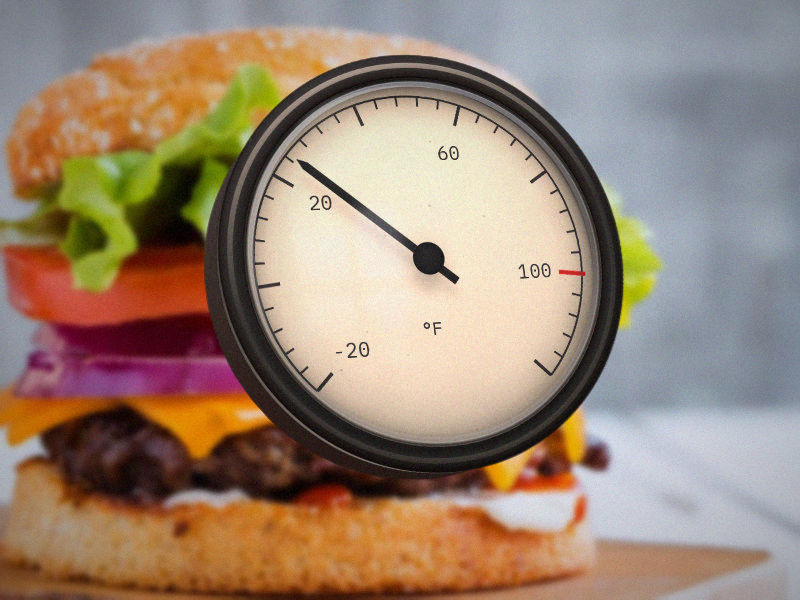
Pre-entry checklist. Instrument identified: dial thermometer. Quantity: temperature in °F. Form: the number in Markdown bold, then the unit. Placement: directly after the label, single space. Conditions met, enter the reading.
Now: **24** °F
